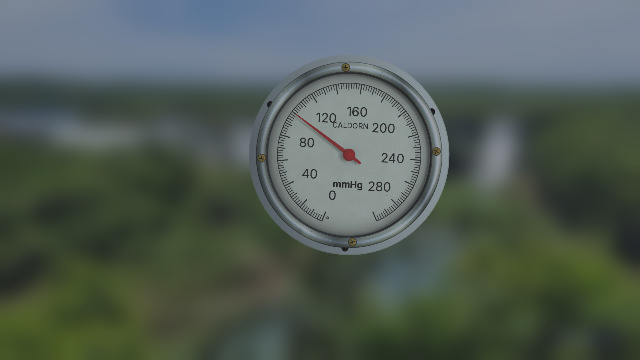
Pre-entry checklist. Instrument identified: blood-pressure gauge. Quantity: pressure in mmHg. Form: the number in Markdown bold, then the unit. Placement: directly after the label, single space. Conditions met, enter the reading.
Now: **100** mmHg
